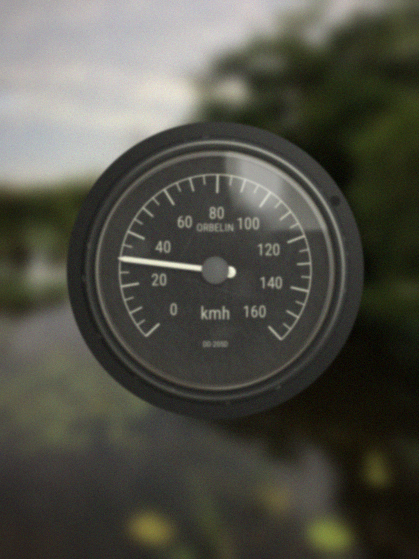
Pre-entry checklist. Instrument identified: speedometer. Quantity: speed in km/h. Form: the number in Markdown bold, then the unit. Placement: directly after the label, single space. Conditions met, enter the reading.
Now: **30** km/h
